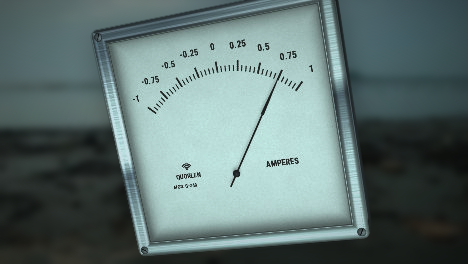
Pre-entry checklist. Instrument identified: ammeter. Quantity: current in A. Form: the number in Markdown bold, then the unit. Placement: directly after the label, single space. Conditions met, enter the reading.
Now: **0.75** A
